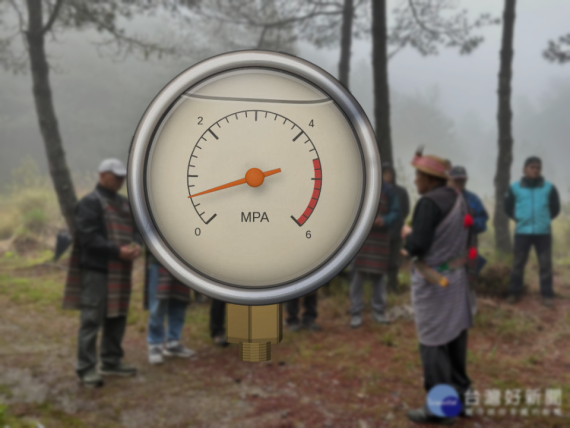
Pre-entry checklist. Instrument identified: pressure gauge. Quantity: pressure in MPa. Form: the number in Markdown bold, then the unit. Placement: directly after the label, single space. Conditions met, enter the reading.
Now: **0.6** MPa
